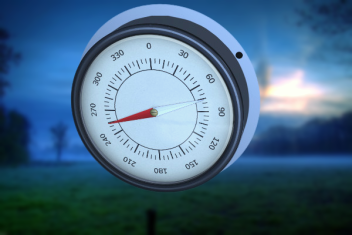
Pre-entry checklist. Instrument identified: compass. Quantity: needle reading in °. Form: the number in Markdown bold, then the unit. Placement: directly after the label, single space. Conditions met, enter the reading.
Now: **255** °
